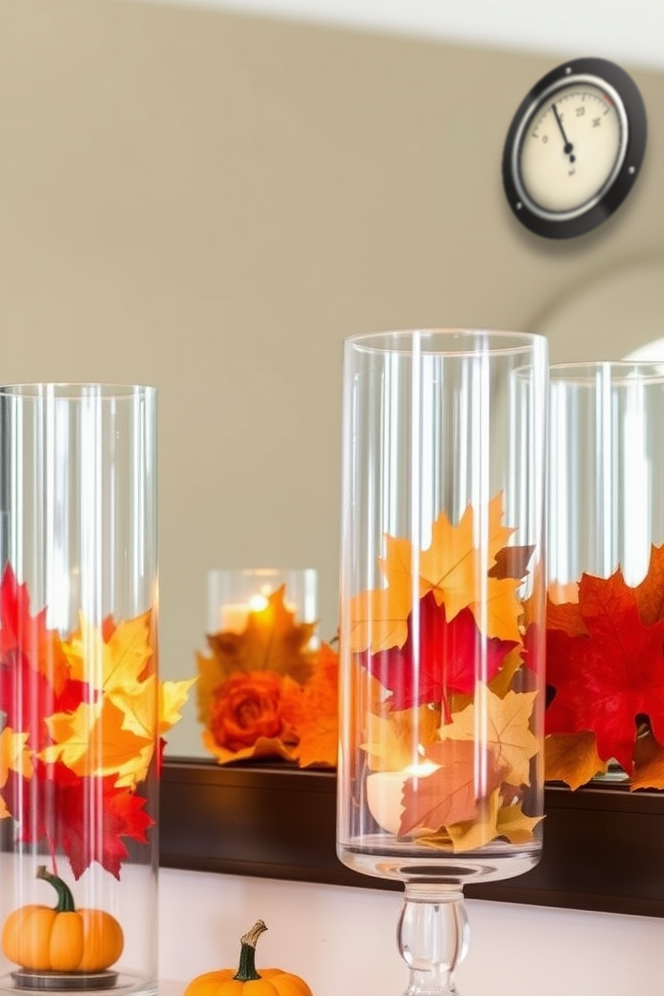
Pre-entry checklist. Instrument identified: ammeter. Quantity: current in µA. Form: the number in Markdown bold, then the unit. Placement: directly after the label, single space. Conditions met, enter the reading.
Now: **10** µA
